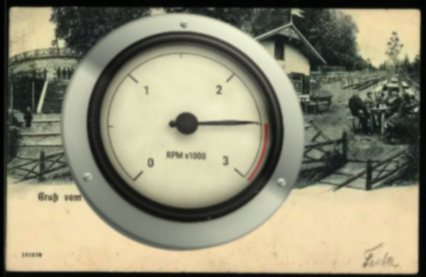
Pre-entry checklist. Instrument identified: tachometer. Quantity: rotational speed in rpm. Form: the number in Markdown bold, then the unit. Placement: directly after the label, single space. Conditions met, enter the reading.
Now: **2500** rpm
